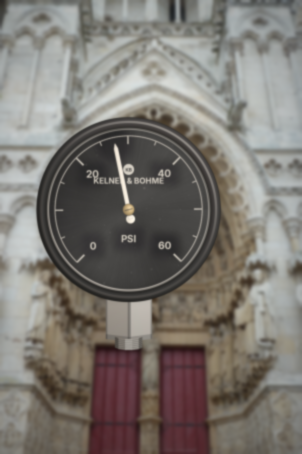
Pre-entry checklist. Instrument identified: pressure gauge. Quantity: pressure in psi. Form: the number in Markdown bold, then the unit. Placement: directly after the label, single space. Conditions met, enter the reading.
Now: **27.5** psi
